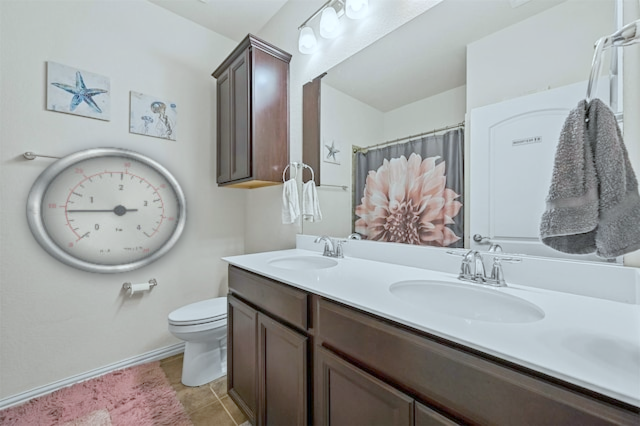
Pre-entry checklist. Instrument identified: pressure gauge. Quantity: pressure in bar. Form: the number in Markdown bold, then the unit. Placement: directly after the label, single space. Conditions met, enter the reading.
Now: **0.6** bar
